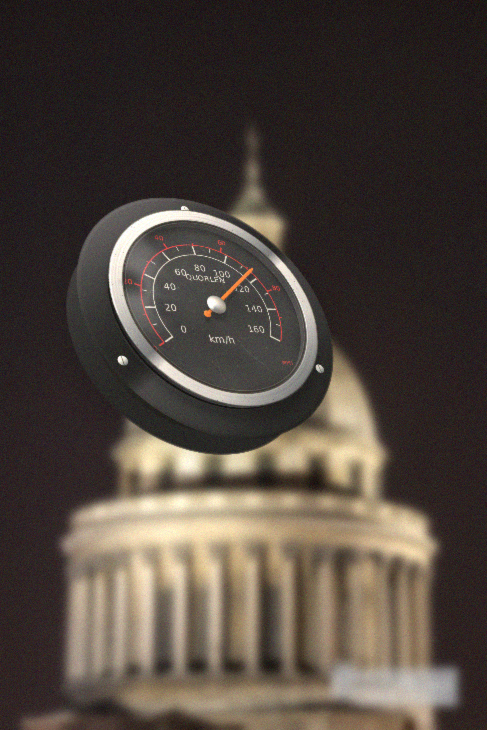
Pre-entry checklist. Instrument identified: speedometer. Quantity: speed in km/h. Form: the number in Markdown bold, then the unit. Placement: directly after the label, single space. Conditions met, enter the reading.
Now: **115** km/h
